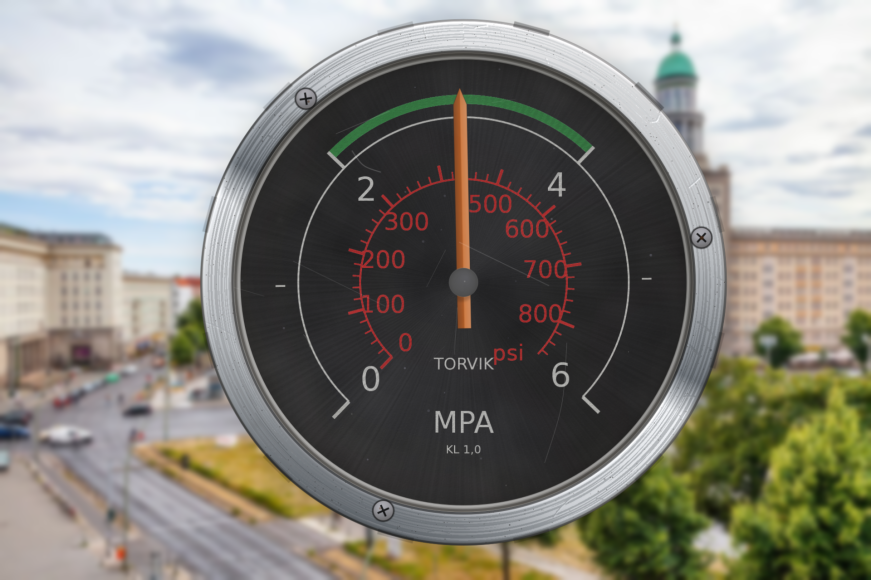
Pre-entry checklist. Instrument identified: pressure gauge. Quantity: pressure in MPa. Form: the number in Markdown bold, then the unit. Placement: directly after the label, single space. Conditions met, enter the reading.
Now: **3** MPa
